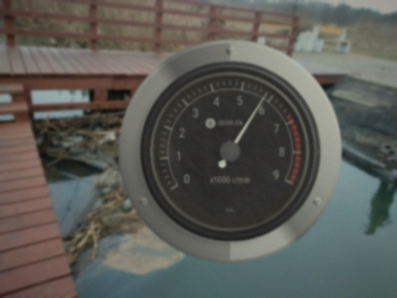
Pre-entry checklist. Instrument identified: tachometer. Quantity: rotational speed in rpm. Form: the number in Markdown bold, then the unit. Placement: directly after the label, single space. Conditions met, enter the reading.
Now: **5800** rpm
